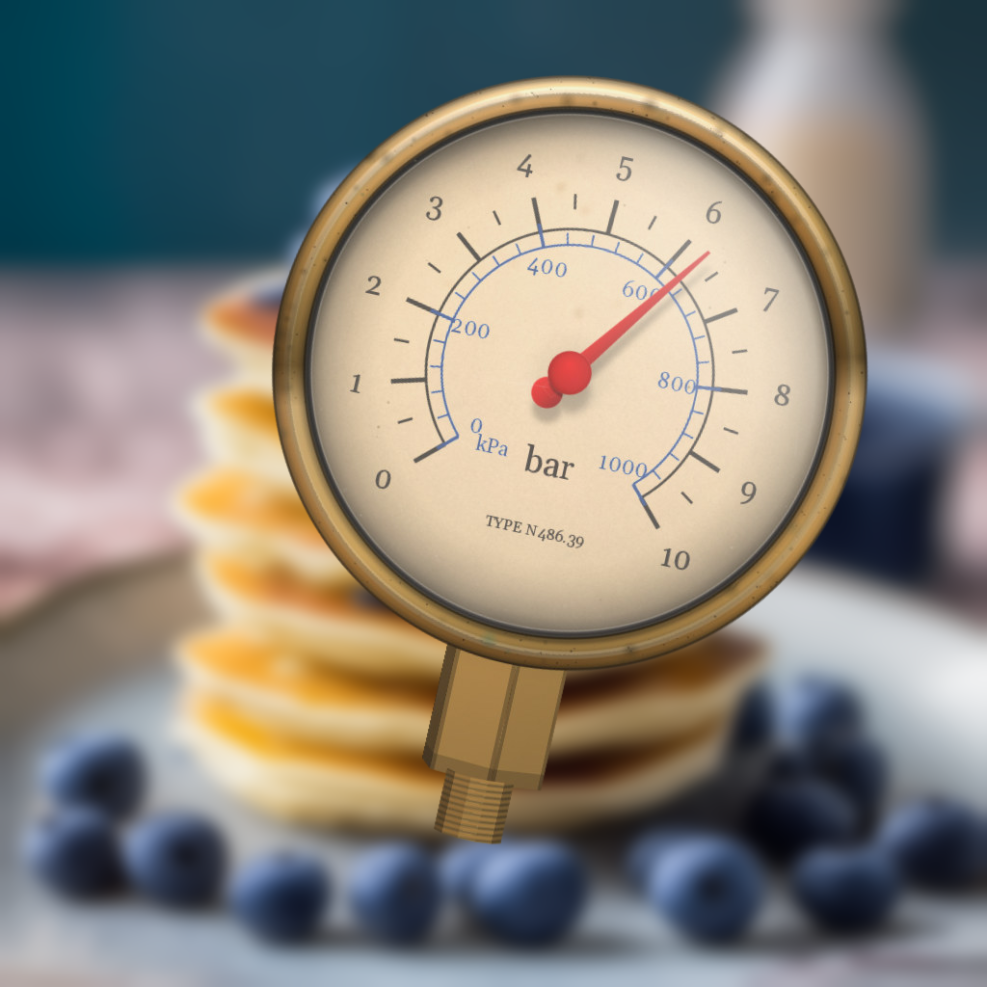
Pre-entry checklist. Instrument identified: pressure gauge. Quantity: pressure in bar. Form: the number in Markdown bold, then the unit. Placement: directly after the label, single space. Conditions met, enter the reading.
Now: **6.25** bar
